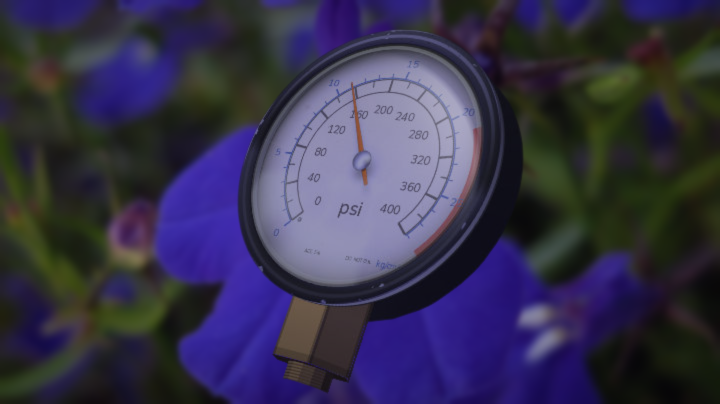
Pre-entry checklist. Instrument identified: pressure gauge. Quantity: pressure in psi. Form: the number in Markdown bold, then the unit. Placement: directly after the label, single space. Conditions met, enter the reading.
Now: **160** psi
